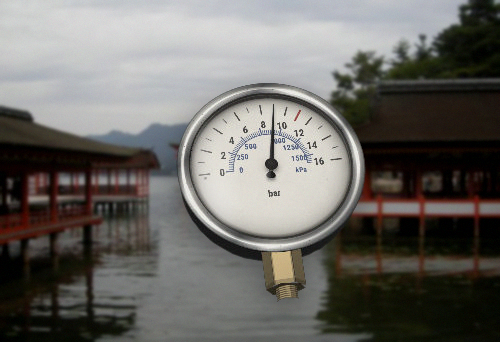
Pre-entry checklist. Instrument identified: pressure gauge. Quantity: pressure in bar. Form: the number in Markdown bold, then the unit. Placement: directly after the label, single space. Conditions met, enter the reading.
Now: **9** bar
